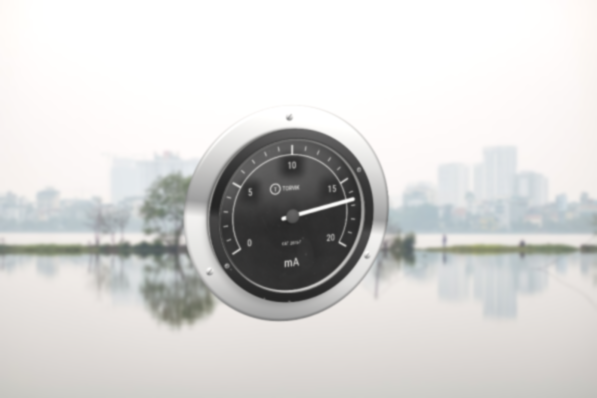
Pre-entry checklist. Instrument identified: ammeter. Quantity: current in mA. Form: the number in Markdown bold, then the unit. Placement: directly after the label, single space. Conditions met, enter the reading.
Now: **16.5** mA
